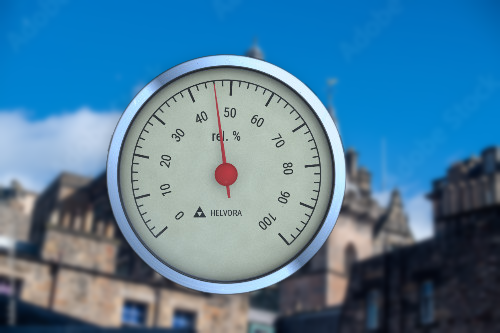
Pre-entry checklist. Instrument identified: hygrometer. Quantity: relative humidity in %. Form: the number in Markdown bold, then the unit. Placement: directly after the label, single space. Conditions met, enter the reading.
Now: **46** %
